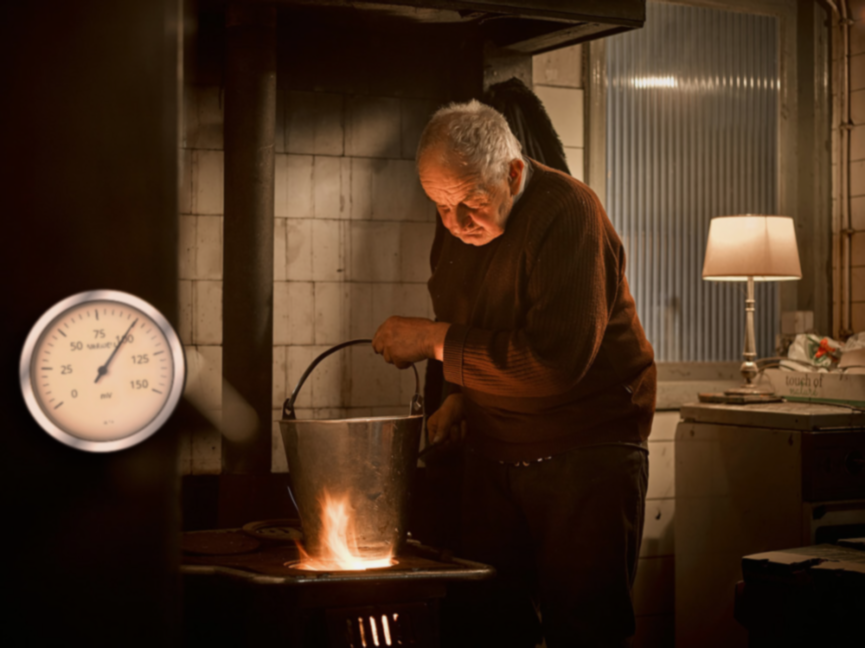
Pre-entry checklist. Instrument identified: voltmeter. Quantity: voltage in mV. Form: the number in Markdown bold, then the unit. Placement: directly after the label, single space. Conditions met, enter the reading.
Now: **100** mV
